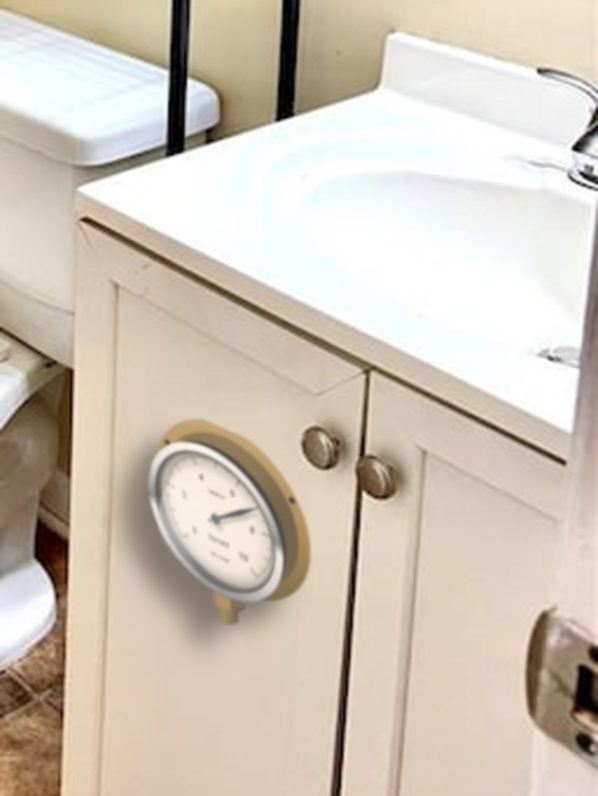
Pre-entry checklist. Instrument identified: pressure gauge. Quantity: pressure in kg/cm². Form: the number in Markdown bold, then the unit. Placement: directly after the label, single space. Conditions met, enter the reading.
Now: **7** kg/cm²
